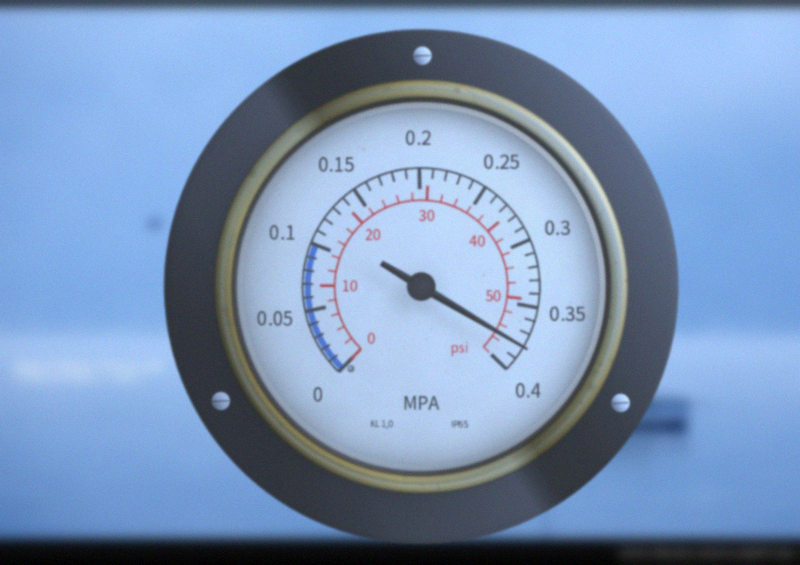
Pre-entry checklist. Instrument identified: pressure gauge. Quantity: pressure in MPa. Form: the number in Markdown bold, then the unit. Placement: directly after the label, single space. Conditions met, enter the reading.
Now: **0.38** MPa
